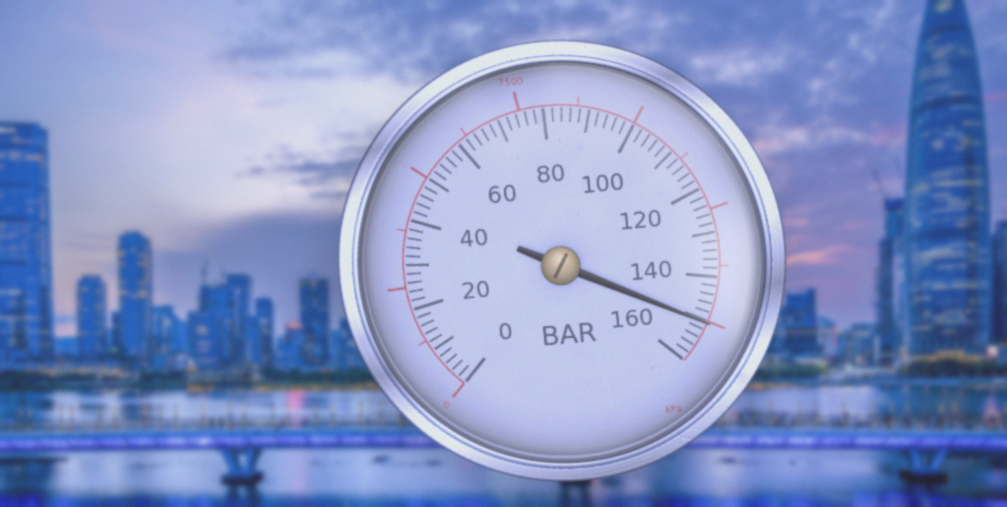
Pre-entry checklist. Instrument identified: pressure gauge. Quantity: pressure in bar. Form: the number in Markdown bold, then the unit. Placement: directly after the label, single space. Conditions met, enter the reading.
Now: **150** bar
